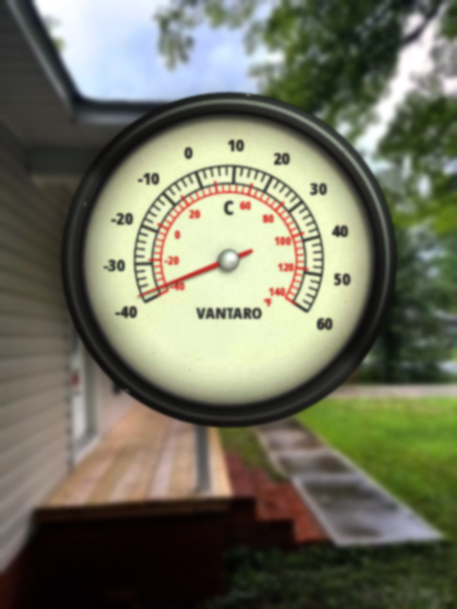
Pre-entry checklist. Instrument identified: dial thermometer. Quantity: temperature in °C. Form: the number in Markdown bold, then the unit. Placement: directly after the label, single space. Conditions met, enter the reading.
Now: **-38** °C
